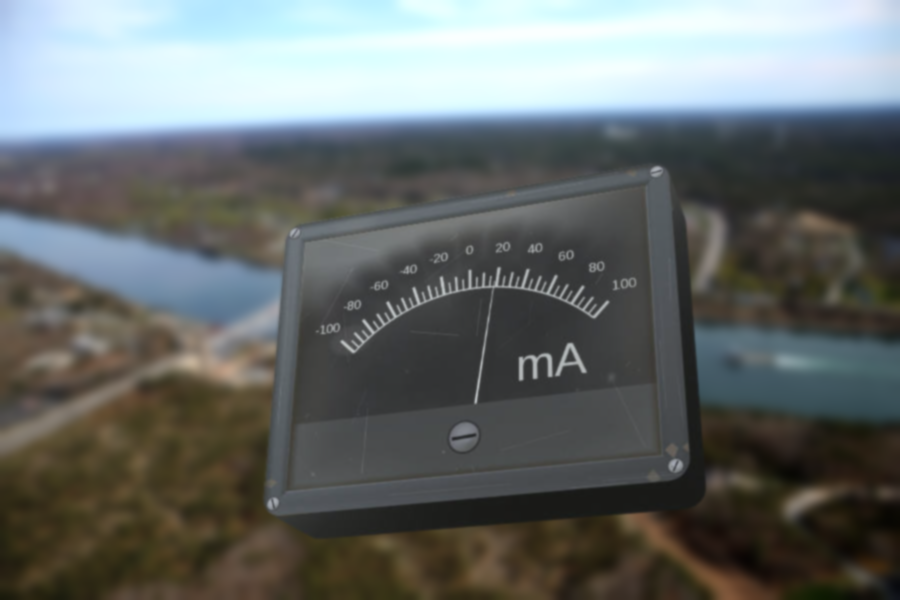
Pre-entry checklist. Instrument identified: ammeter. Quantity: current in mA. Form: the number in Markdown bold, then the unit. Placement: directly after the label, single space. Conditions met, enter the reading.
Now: **20** mA
